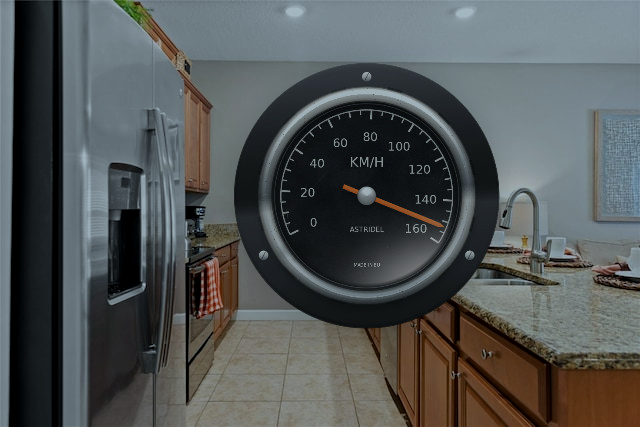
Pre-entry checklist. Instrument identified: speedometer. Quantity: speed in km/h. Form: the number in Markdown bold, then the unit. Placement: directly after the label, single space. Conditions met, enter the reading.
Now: **152.5** km/h
